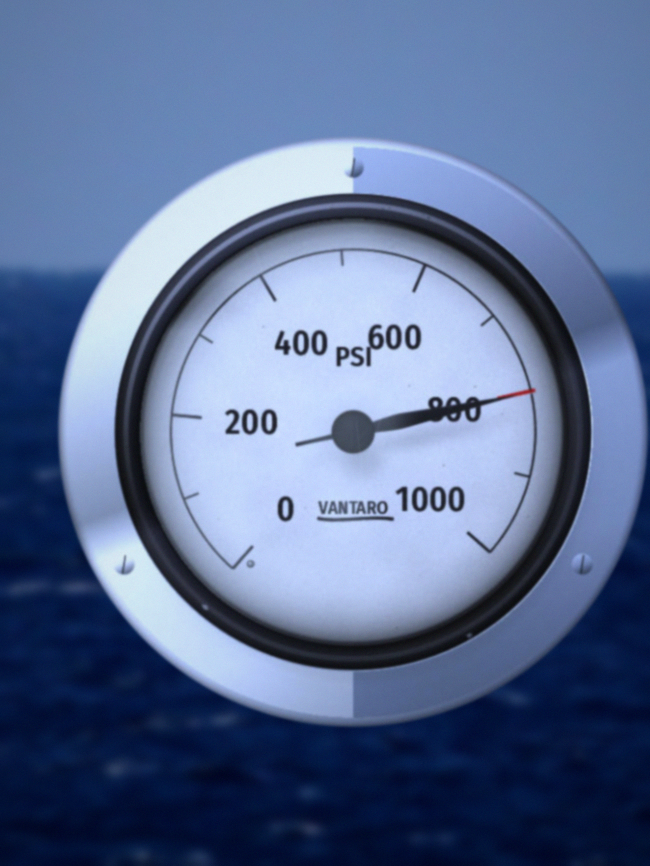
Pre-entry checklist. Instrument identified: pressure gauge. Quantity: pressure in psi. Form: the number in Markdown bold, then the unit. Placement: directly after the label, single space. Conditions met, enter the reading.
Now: **800** psi
